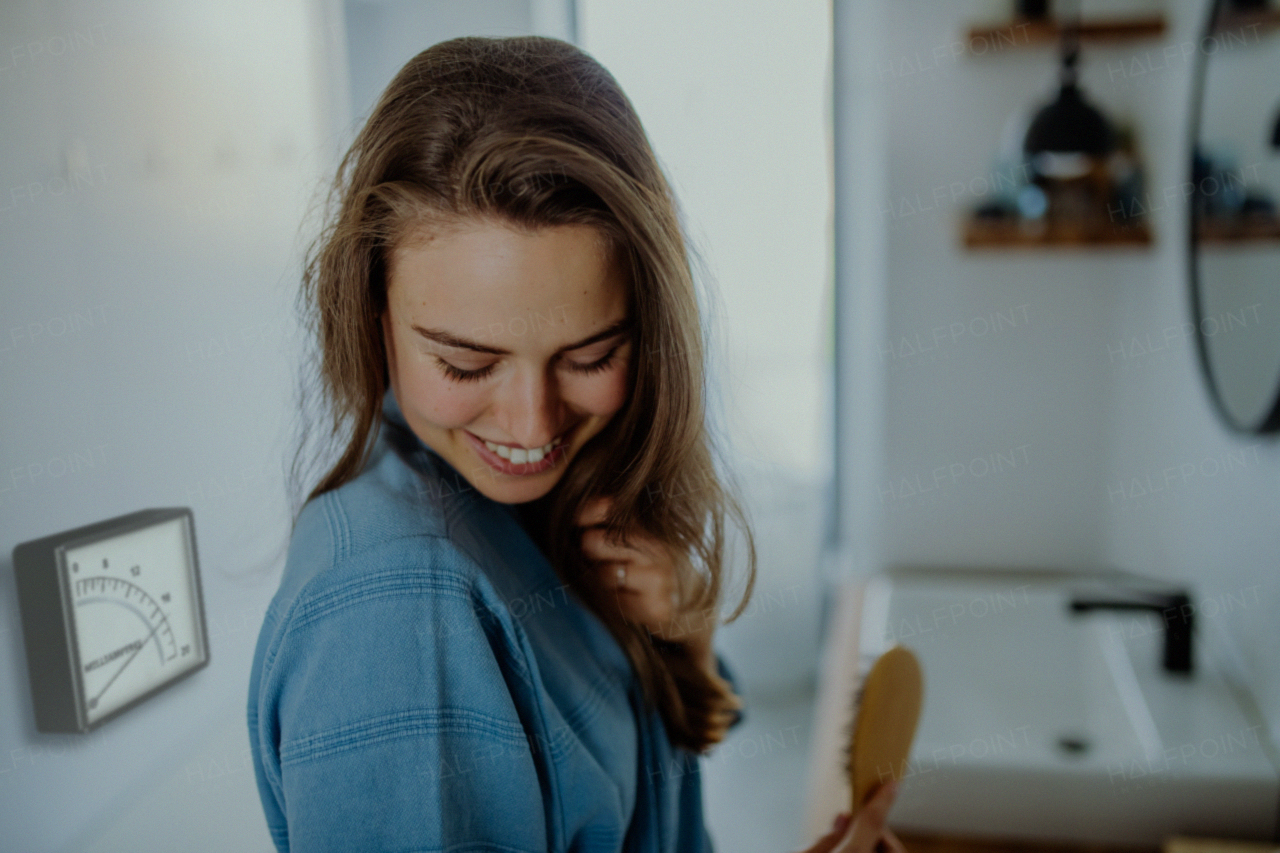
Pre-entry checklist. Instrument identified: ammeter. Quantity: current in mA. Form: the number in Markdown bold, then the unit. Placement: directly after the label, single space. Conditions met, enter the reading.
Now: **17** mA
